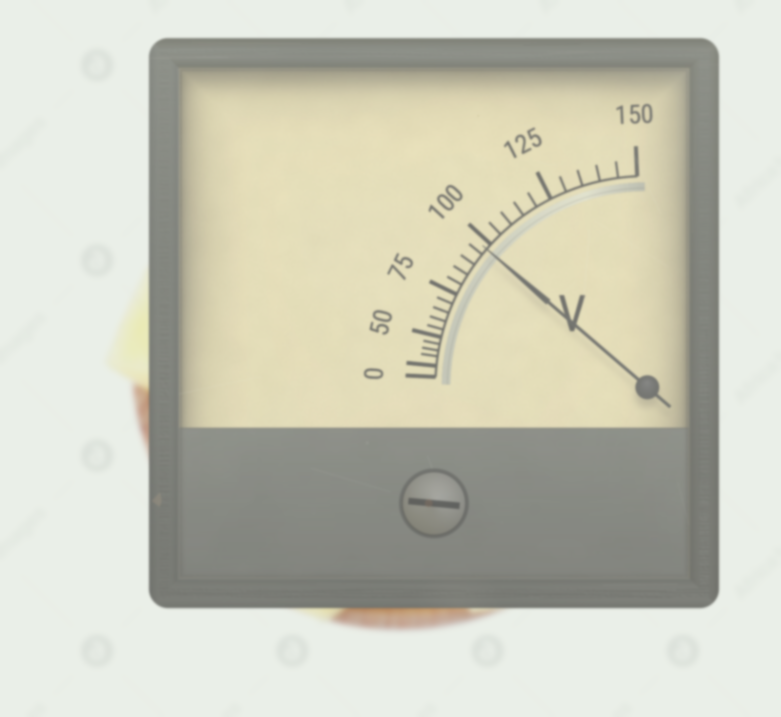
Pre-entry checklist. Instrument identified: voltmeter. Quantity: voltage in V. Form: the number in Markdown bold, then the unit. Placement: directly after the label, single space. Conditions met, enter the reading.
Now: **97.5** V
